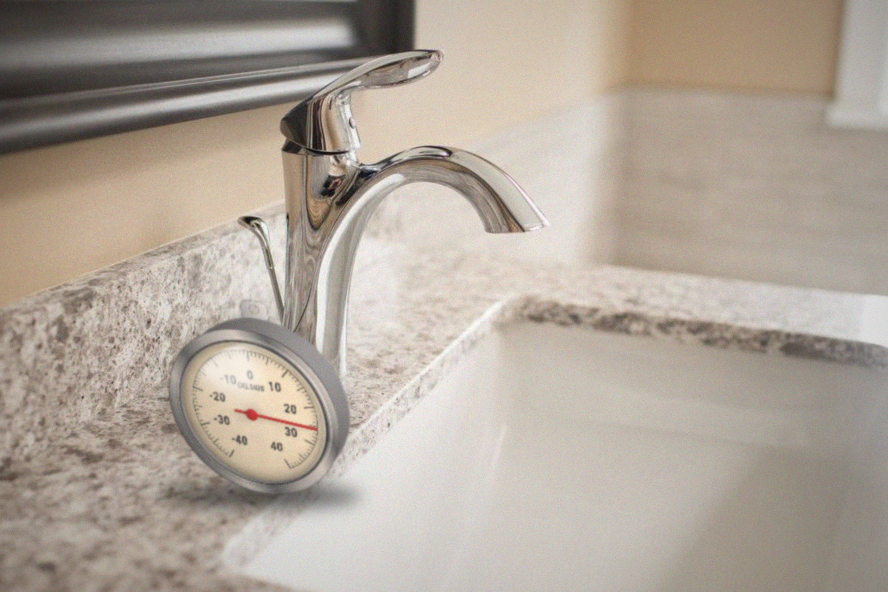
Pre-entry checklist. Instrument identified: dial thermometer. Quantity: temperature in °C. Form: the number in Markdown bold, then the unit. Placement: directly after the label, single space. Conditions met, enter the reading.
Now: **25** °C
